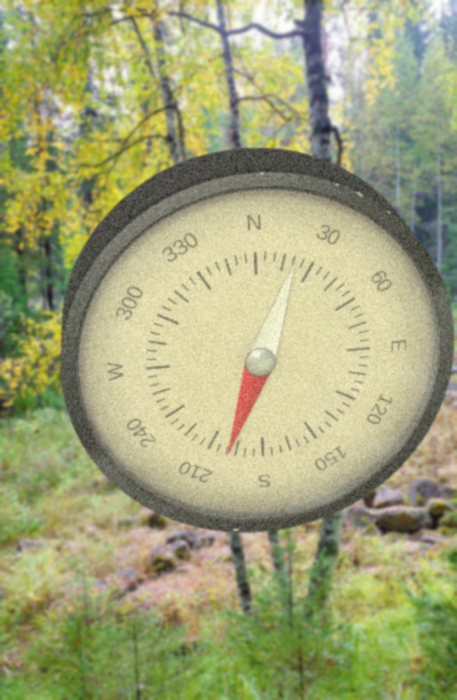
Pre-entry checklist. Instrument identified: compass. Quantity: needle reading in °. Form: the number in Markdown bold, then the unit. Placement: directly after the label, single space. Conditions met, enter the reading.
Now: **200** °
